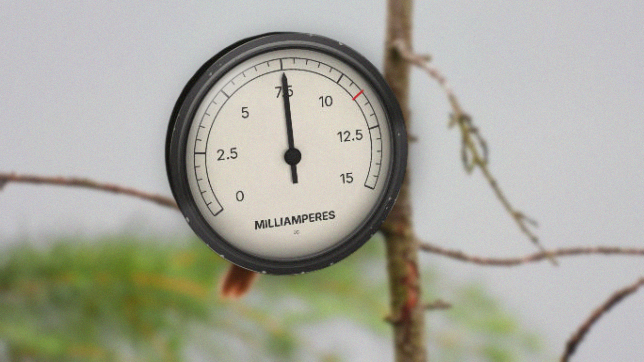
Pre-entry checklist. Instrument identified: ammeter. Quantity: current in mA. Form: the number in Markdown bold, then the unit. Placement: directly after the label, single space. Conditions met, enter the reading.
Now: **7.5** mA
